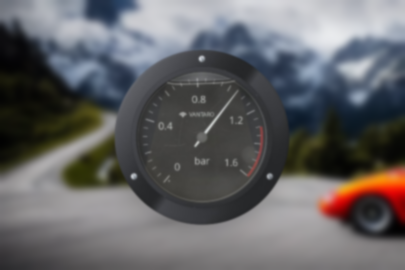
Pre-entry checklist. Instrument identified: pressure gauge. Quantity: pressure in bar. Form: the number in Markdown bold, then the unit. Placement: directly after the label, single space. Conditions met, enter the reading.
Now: **1.05** bar
